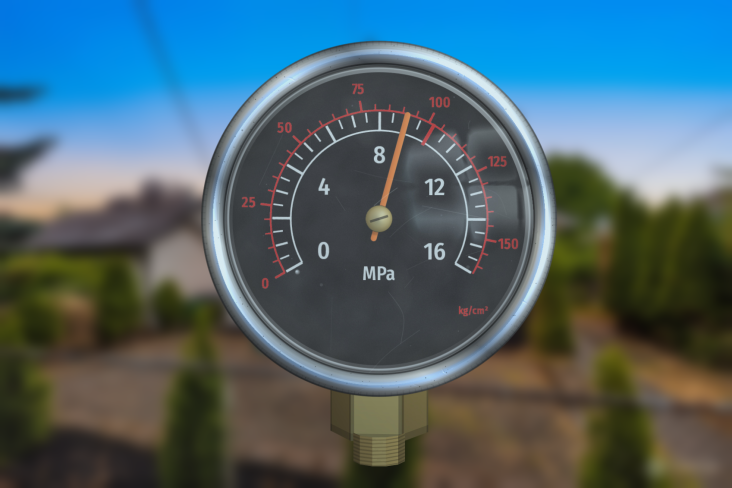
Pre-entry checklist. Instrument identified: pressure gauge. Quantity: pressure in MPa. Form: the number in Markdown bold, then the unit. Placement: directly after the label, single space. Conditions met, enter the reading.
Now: **9** MPa
